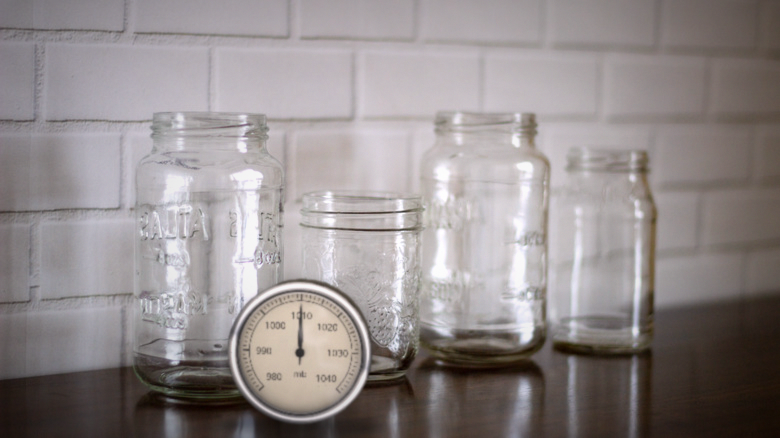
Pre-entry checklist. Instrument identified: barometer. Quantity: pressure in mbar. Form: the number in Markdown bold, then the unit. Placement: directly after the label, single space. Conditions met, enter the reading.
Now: **1010** mbar
